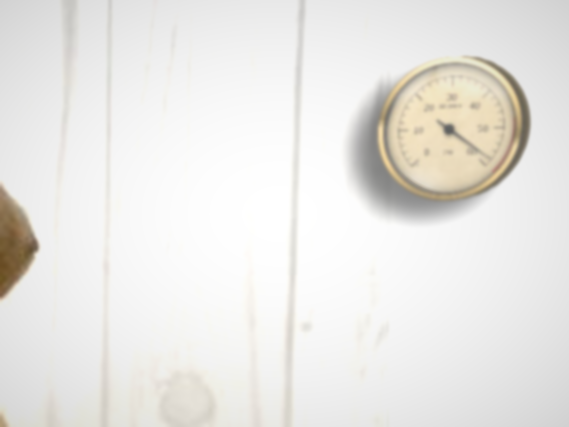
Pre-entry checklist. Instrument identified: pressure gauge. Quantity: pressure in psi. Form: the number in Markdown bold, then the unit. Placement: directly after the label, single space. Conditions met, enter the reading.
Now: **58** psi
